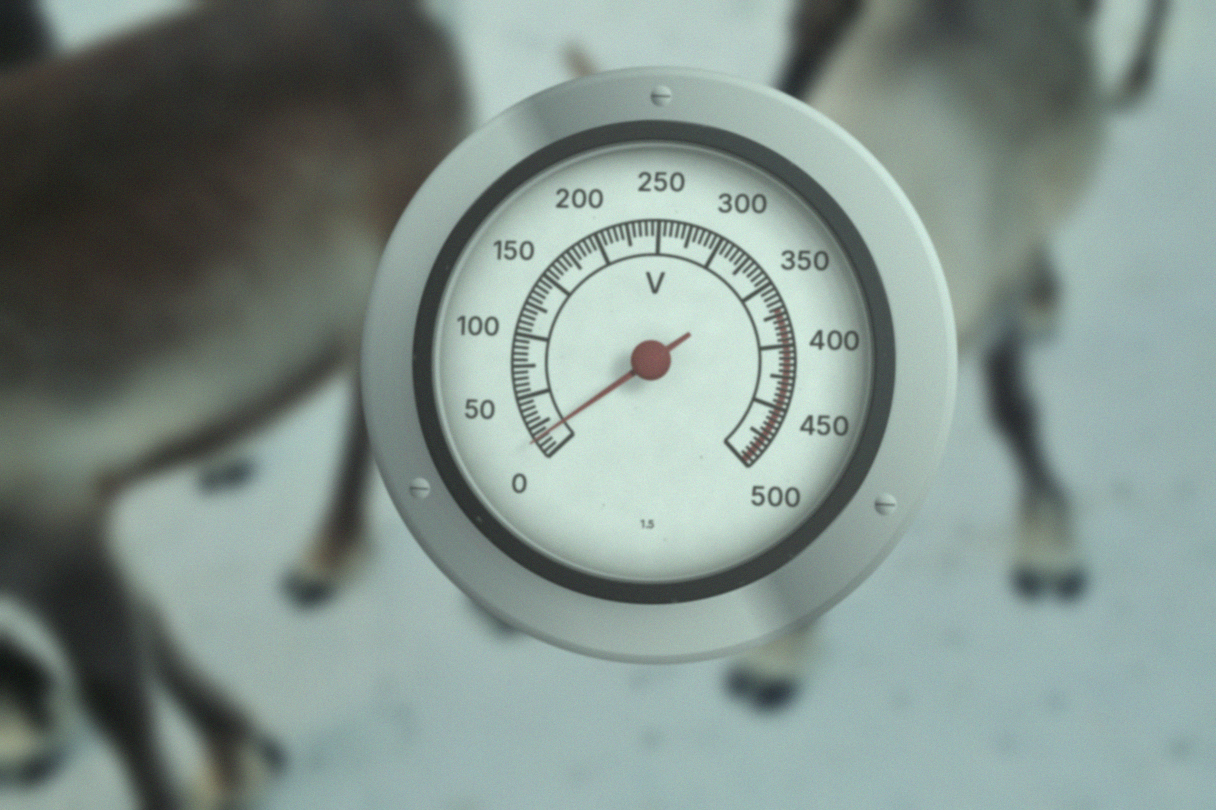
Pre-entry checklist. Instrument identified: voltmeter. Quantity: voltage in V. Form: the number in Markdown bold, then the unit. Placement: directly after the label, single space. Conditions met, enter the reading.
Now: **15** V
